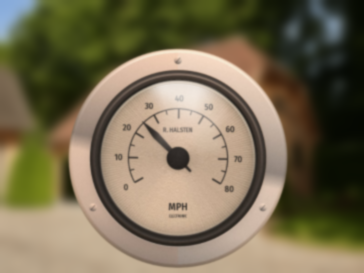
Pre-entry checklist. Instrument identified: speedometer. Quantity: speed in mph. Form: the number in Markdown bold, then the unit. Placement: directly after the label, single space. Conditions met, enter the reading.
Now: **25** mph
